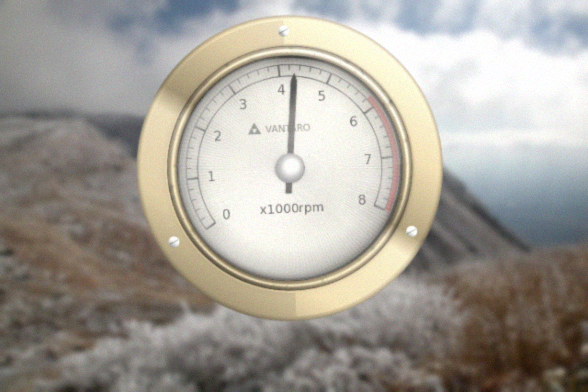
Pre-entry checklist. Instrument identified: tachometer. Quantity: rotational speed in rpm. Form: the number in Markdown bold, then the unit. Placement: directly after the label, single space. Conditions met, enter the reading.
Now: **4300** rpm
